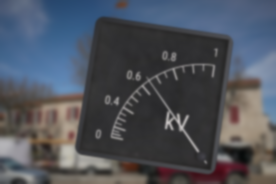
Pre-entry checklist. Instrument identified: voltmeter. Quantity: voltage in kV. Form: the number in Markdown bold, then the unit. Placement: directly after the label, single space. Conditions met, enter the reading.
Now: **0.65** kV
